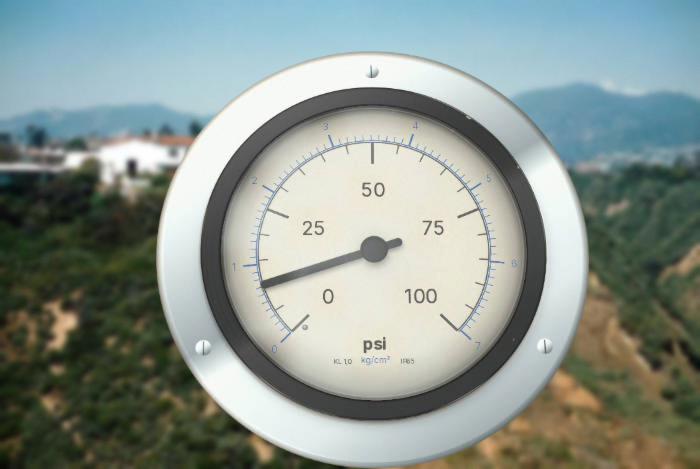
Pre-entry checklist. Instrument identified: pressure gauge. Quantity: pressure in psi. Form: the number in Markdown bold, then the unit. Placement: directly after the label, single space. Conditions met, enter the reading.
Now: **10** psi
